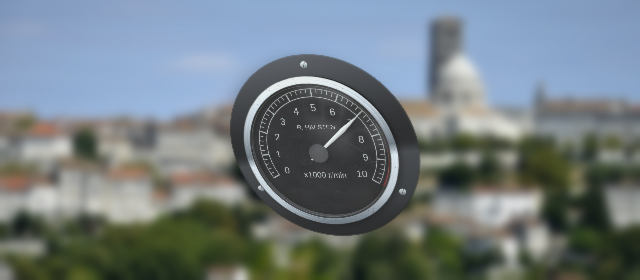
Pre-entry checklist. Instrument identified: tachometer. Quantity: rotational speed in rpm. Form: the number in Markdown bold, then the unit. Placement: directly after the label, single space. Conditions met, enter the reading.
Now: **7000** rpm
